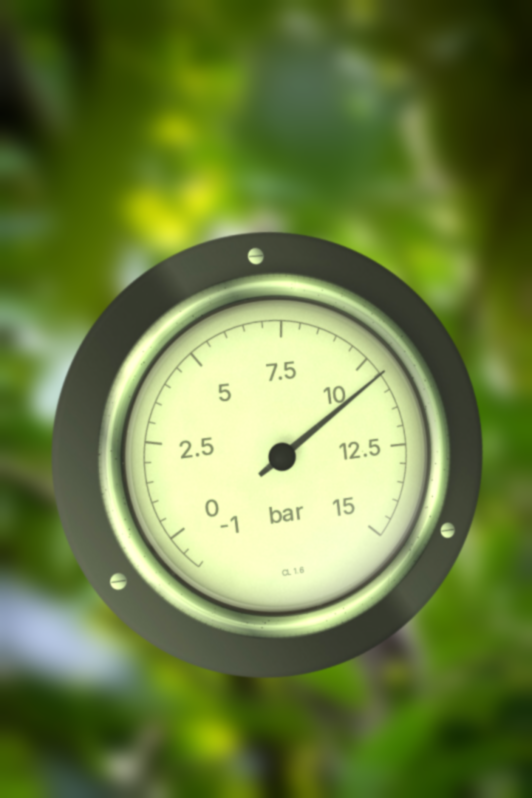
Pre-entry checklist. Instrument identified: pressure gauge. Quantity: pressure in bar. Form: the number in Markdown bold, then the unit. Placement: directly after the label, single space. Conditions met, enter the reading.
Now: **10.5** bar
